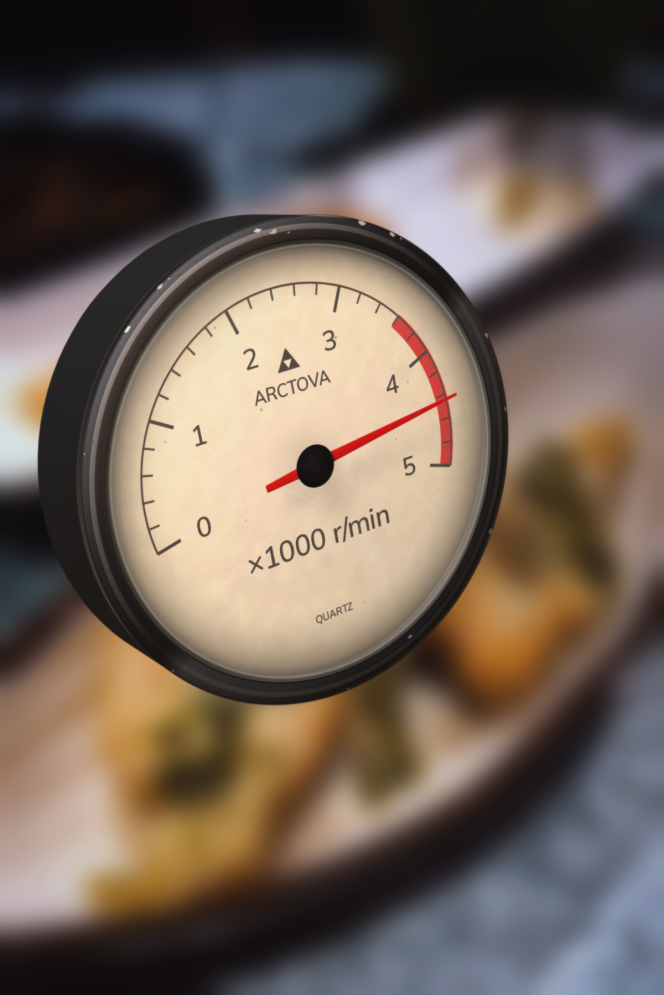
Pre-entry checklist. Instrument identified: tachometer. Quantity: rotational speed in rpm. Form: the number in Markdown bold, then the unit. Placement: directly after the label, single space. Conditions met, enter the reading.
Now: **4400** rpm
